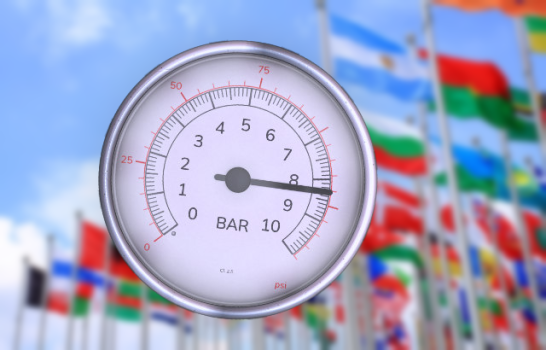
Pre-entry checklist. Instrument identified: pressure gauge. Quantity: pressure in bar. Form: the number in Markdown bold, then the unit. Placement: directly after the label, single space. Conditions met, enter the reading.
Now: **8.3** bar
